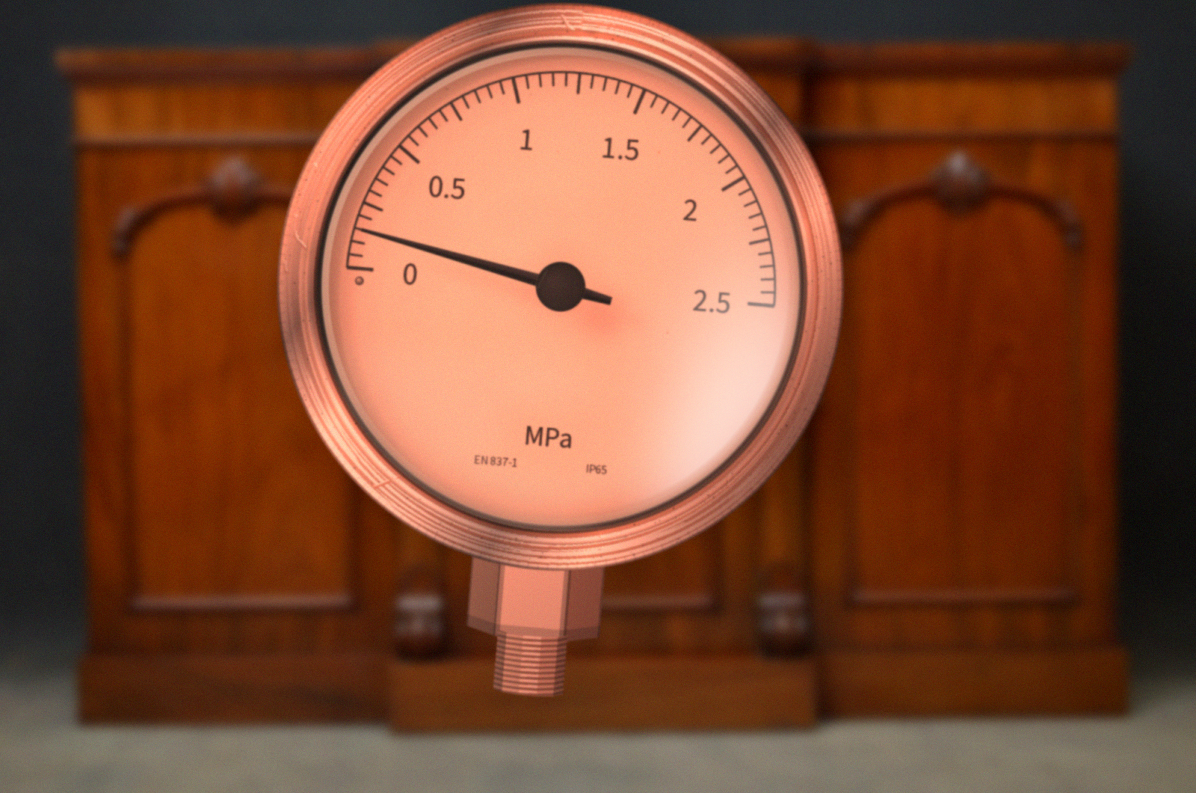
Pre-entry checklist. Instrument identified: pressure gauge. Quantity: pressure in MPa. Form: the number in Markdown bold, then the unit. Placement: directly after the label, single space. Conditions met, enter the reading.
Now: **0.15** MPa
